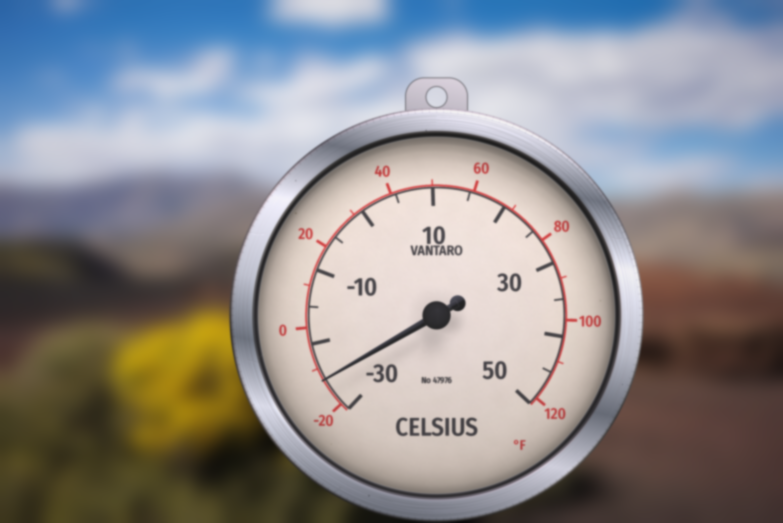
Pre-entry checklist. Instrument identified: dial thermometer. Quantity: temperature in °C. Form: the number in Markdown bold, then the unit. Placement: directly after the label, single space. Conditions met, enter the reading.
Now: **-25** °C
